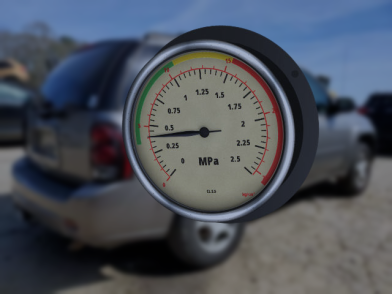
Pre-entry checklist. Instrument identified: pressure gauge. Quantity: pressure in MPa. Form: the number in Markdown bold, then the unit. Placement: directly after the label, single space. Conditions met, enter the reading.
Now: **0.4** MPa
